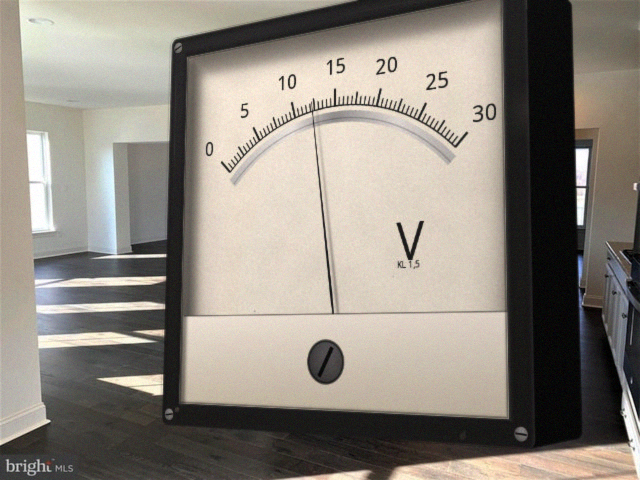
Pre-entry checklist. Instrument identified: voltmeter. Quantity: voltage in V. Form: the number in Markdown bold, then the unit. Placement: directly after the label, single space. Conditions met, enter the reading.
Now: **12.5** V
